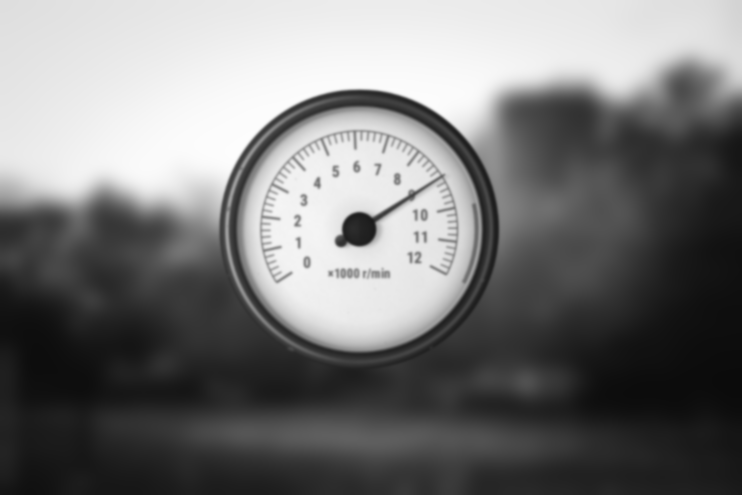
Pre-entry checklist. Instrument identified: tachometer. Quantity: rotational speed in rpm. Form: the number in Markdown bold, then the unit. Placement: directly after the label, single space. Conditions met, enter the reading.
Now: **9000** rpm
